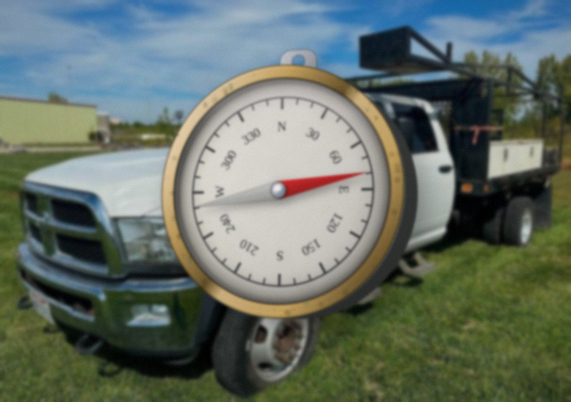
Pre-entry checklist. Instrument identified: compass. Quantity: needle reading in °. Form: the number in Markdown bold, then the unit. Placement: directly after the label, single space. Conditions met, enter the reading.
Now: **80** °
